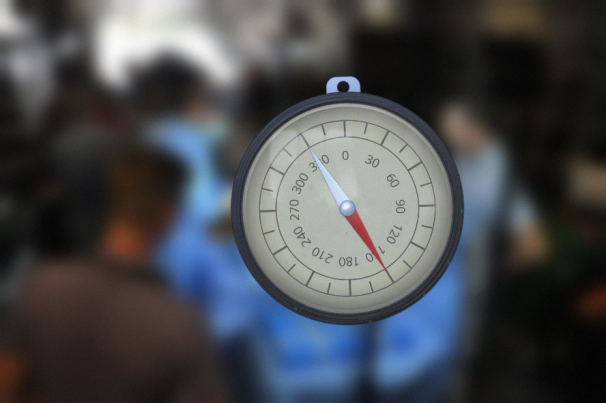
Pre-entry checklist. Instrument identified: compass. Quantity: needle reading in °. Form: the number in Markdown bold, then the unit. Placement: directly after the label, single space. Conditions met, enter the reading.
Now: **150** °
